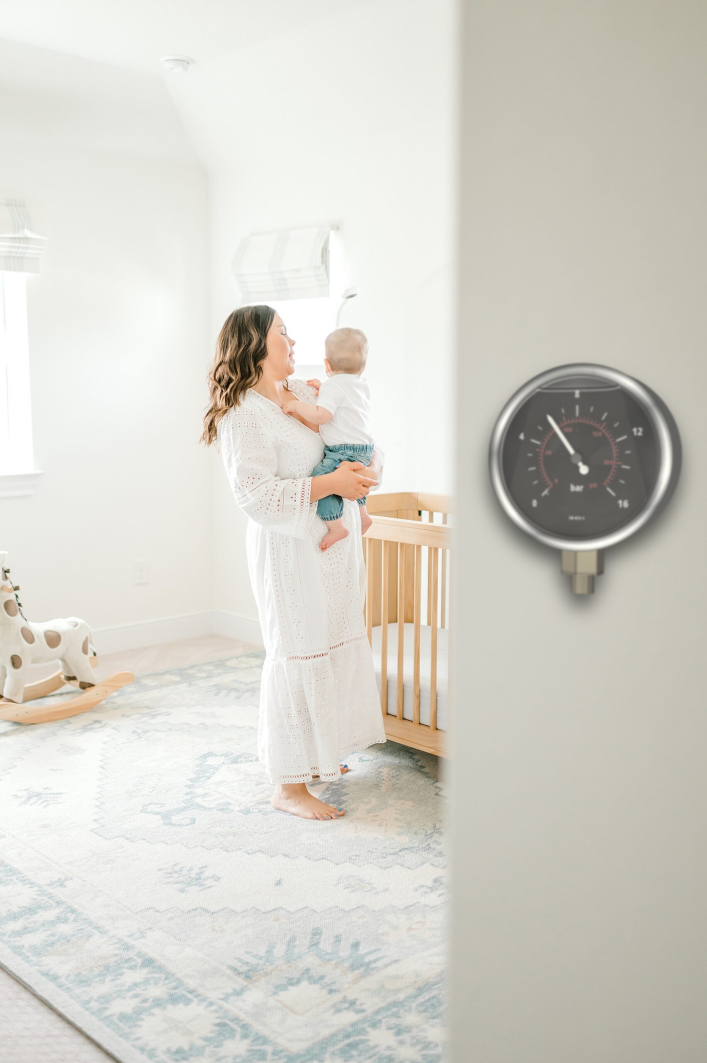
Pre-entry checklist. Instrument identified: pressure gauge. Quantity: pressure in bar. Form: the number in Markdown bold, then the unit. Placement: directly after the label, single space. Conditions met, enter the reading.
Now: **6** bar
